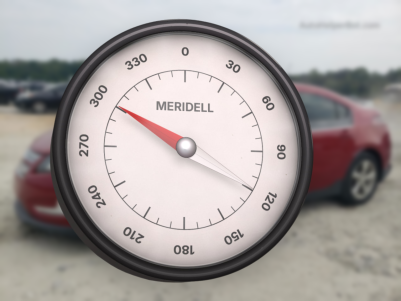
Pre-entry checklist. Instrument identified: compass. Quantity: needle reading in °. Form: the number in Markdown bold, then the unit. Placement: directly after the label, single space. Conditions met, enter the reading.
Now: **300** °
